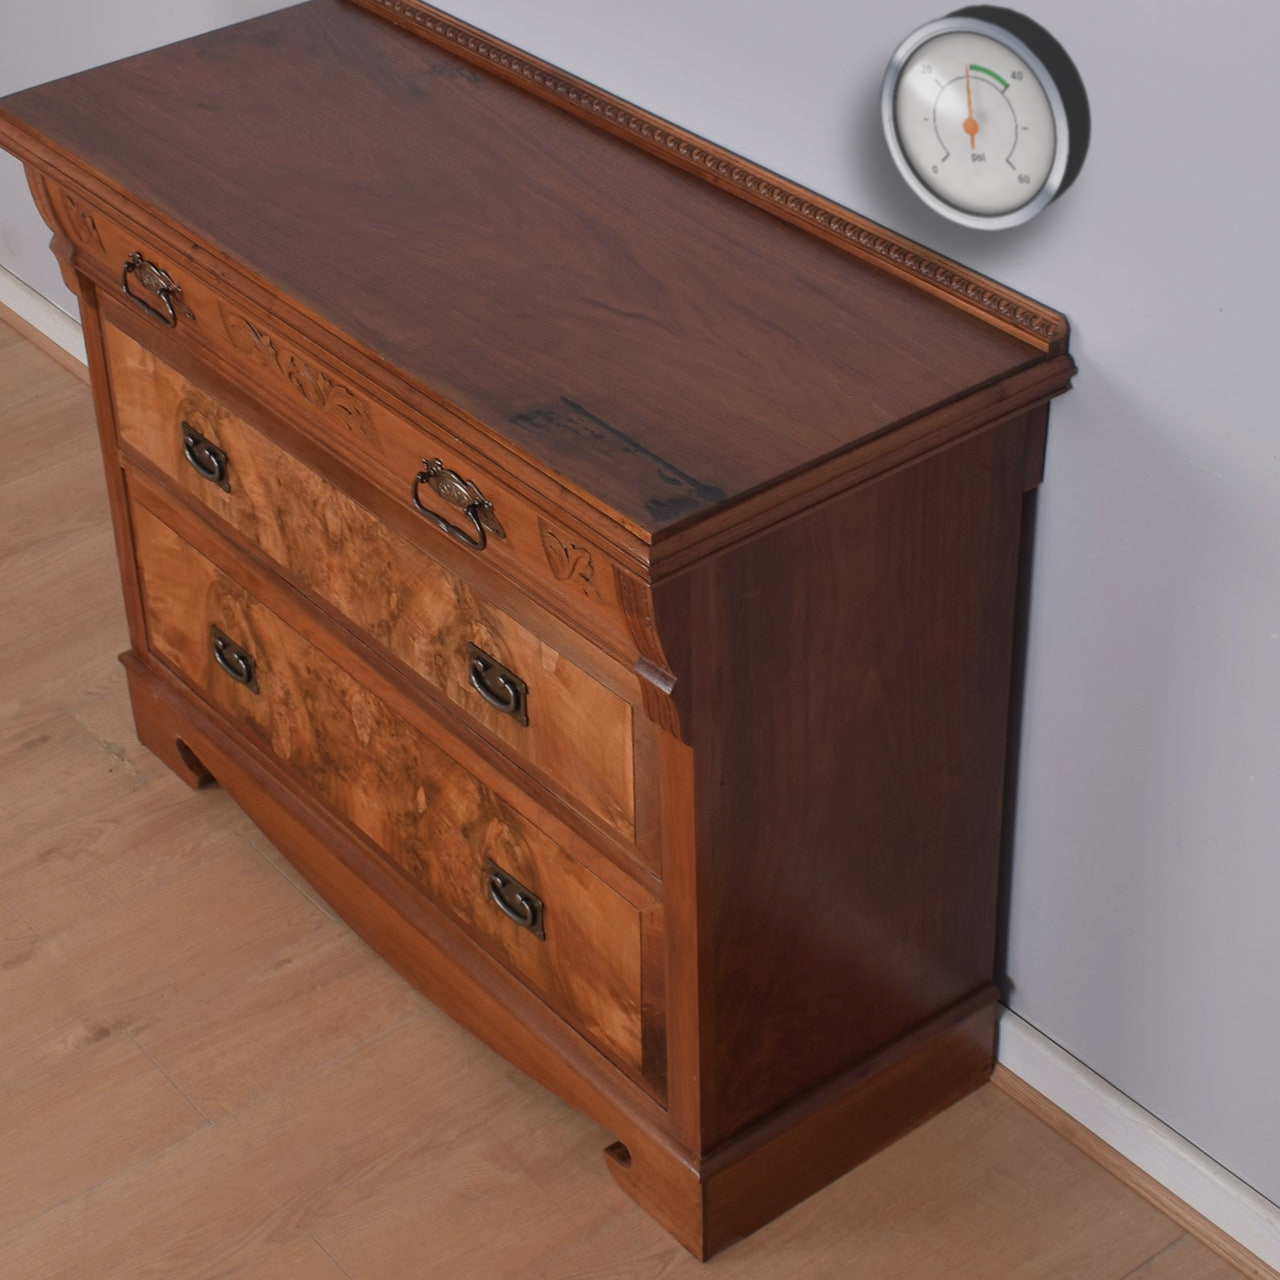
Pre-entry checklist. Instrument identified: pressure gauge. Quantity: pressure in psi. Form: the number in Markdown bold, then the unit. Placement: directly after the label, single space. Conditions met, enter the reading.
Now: **30** psi
